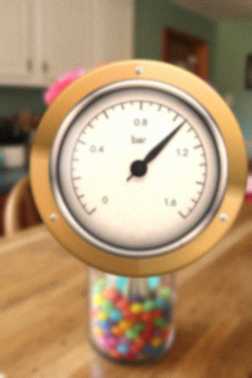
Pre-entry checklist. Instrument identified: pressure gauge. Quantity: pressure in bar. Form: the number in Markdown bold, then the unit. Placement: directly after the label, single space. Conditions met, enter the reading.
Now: **1.05** bar
